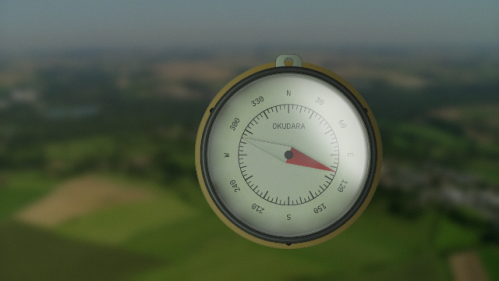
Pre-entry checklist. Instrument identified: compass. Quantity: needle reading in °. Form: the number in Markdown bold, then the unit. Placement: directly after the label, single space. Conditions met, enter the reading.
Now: **110** °
